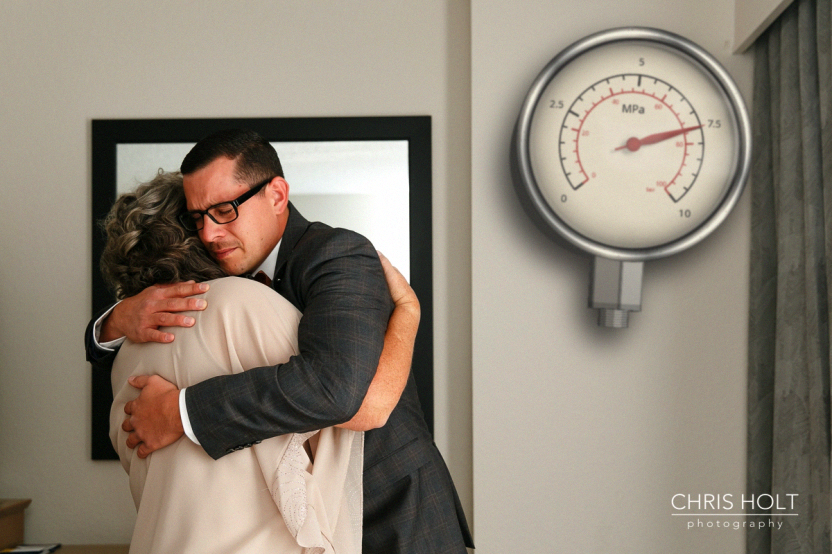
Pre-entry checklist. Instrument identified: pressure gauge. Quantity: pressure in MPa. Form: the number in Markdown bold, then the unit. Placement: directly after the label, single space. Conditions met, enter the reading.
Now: **7.5** MPa
